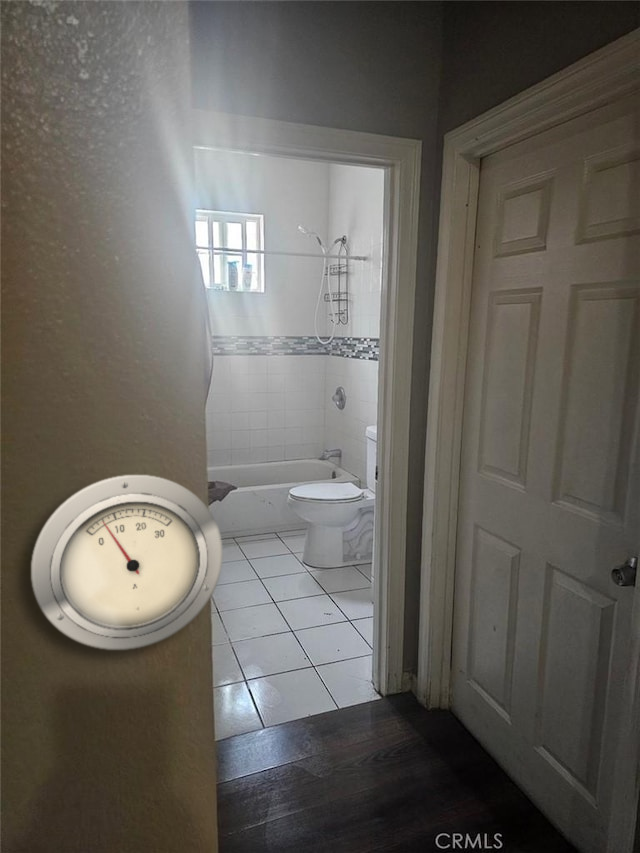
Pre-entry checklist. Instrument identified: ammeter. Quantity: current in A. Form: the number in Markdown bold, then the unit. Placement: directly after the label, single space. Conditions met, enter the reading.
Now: **6** A
